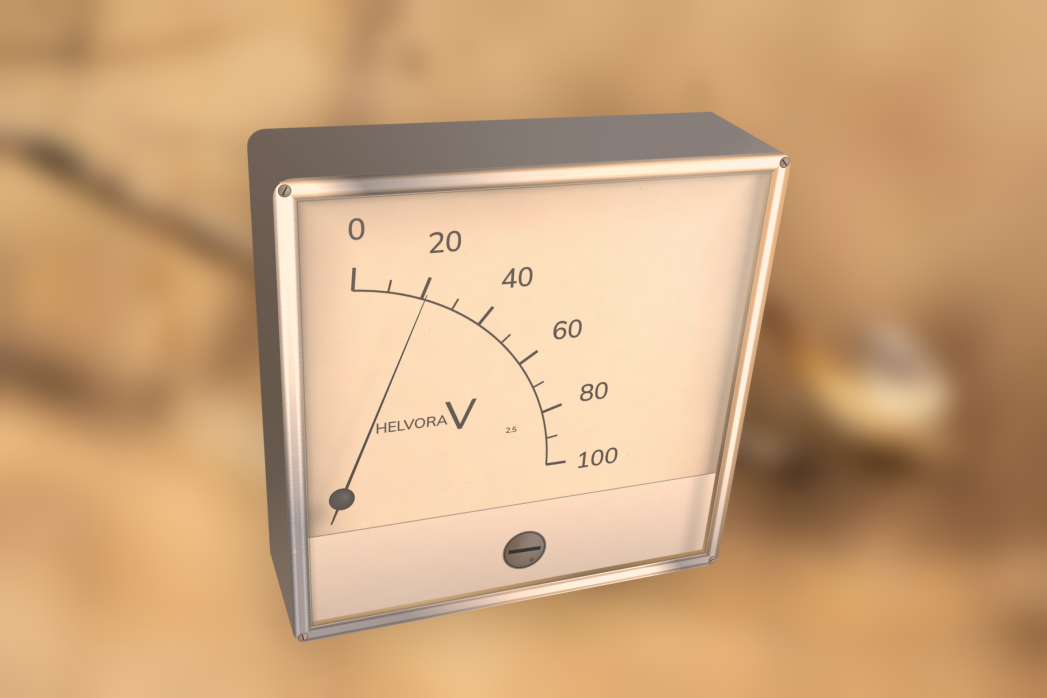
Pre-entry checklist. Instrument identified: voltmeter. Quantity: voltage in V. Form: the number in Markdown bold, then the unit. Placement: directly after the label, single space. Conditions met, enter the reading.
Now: **20** V
